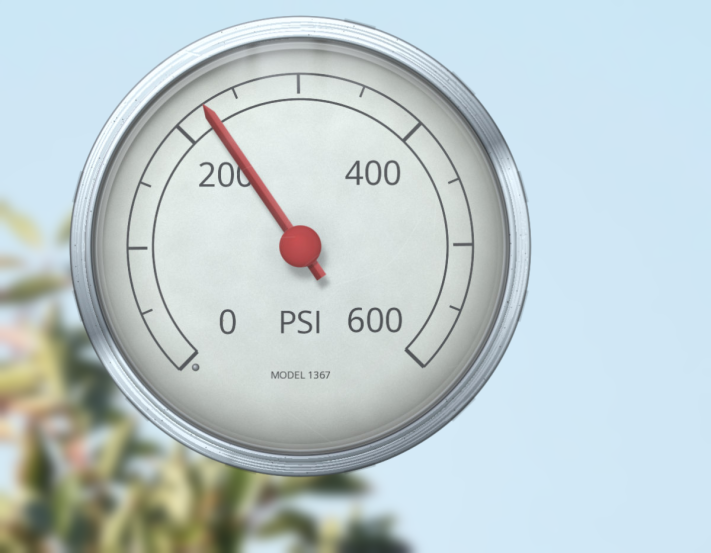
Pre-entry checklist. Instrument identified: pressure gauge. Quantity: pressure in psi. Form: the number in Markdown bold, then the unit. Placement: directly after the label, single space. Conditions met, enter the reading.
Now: **225** psi
